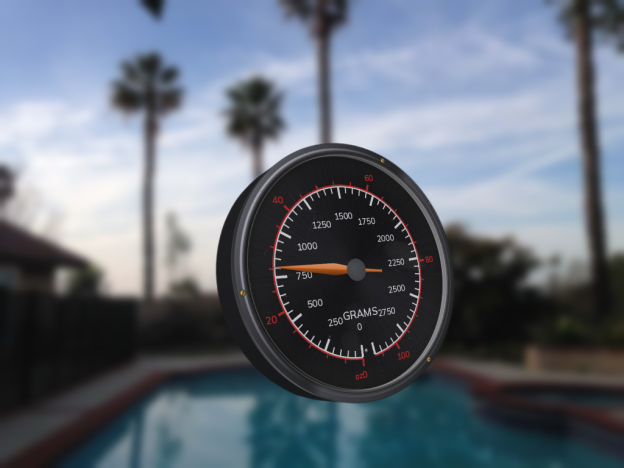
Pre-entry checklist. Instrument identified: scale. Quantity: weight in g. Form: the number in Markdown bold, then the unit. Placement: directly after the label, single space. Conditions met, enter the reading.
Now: **800** g
